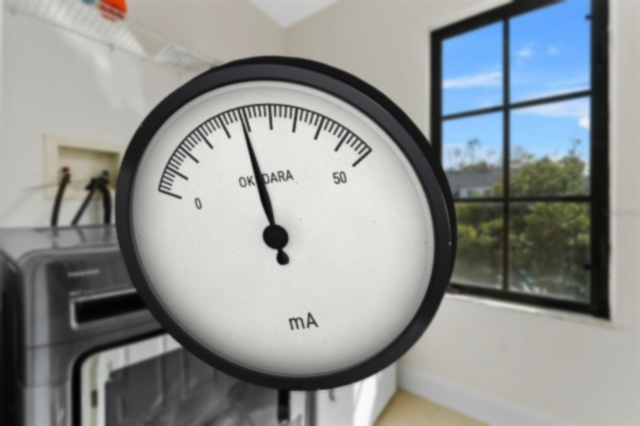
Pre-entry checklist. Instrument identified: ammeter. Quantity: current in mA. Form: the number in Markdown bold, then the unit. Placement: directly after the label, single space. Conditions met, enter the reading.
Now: **25** mA
